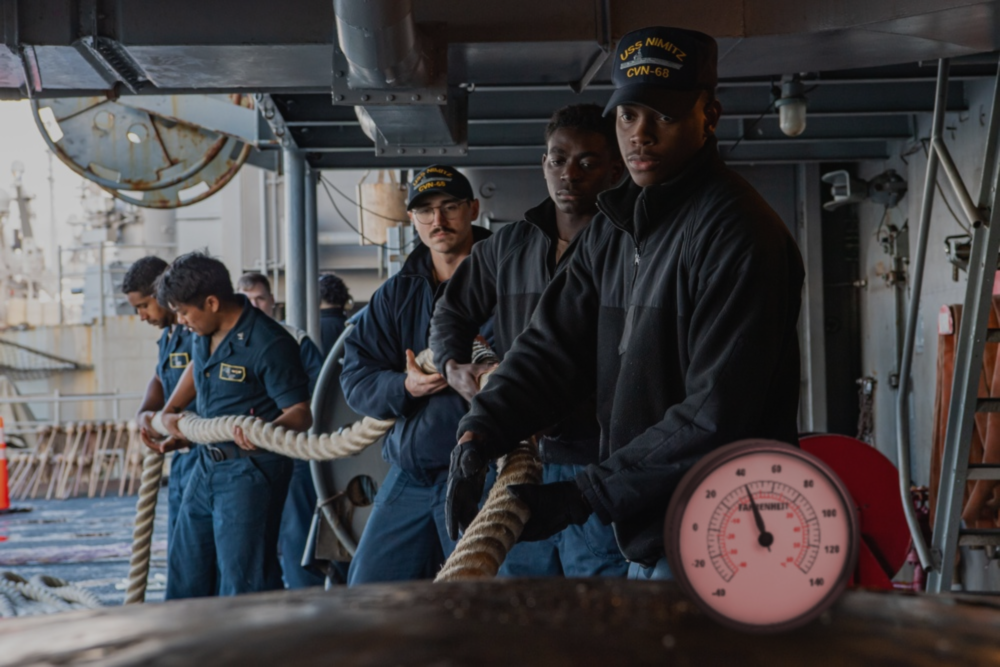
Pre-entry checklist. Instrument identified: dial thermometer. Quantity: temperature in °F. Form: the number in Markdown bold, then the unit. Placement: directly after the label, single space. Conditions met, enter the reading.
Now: **40** °F
